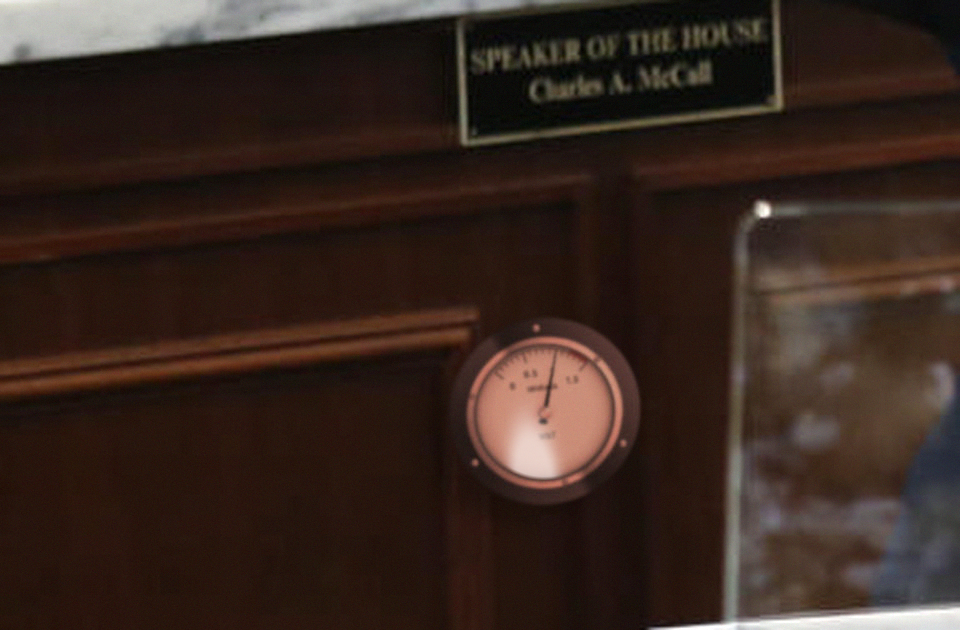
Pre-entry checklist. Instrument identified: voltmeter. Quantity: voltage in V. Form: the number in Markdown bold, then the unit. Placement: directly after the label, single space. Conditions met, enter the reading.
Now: **1** V
